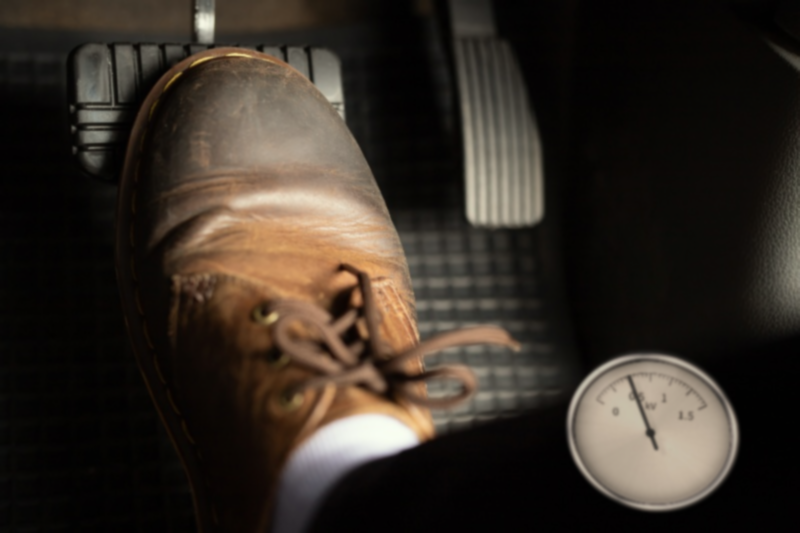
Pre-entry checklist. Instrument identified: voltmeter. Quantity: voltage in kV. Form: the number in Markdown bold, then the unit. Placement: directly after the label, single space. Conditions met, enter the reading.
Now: **0.5** kV
